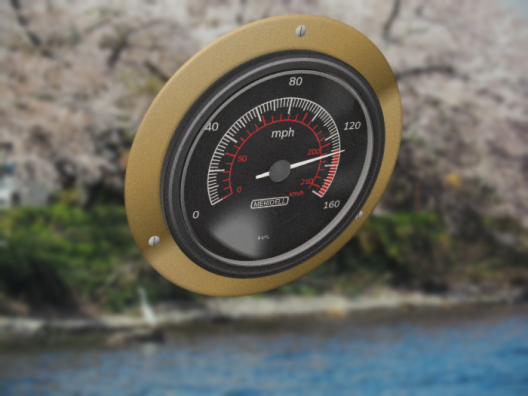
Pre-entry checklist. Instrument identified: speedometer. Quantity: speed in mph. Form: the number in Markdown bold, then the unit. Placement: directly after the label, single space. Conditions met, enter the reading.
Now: **130** mph
